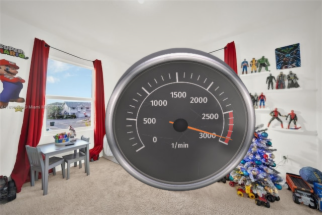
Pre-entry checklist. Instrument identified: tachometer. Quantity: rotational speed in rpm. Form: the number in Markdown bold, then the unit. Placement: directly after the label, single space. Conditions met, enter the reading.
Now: **2900** rpm
